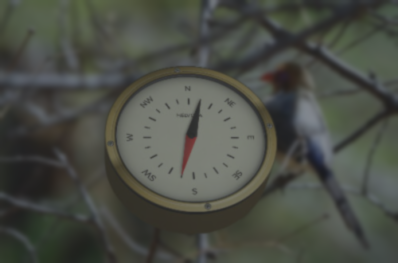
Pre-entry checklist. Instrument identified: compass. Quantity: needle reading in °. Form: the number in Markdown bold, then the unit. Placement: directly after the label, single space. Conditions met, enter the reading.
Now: **195** °
